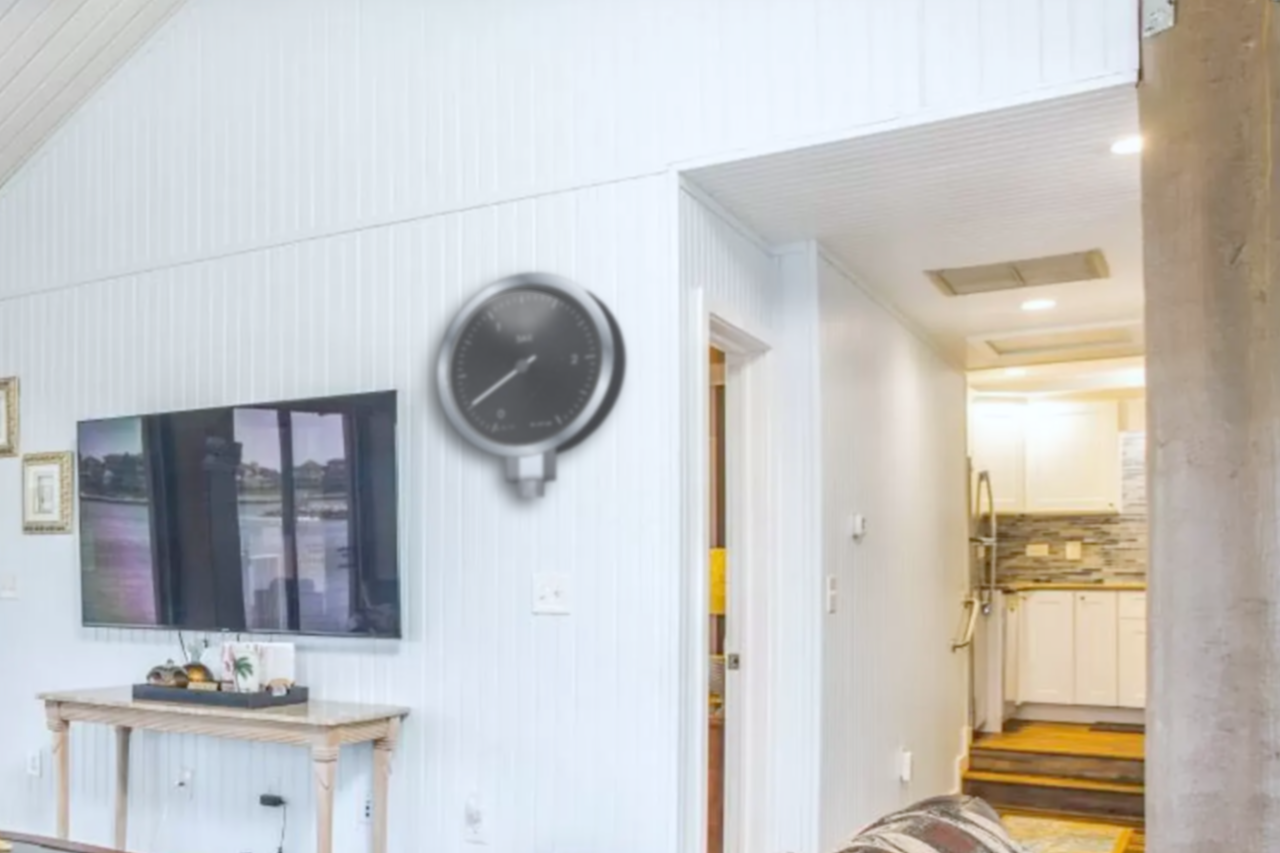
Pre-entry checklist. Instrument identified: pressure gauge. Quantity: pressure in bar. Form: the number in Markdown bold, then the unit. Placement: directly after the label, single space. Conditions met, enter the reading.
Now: **0.25** bar
